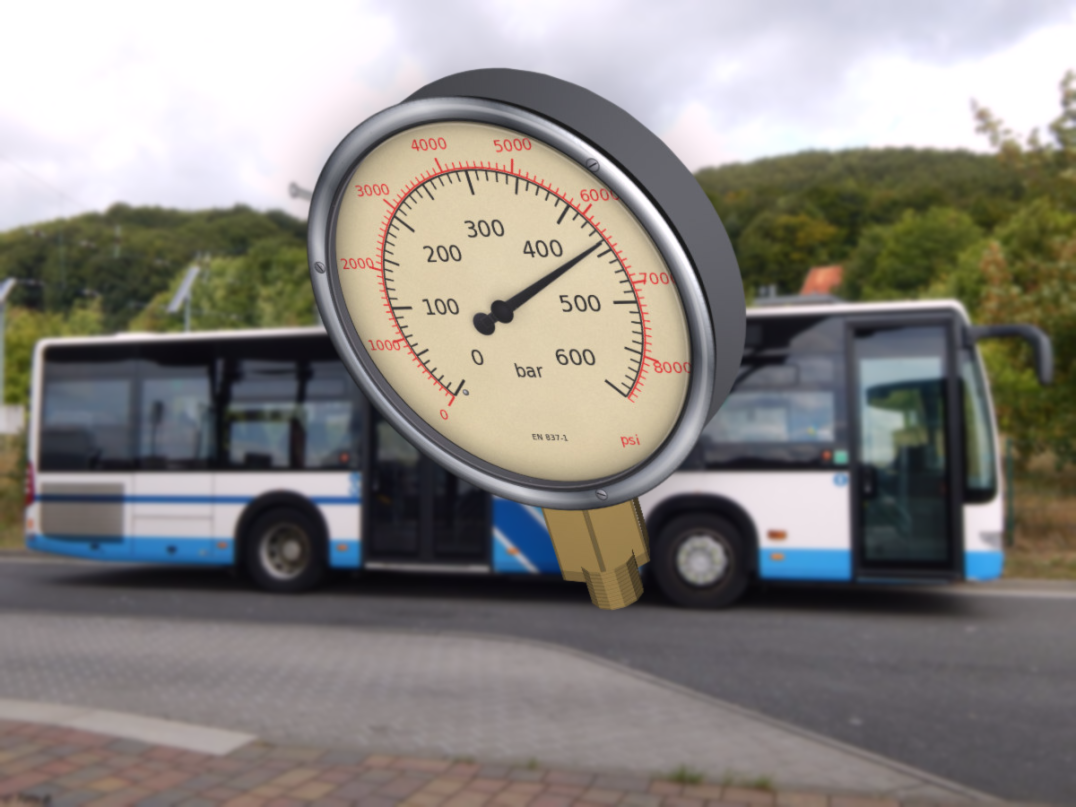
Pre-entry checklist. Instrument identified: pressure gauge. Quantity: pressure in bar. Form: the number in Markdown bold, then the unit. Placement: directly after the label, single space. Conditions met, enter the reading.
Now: **440** bar
